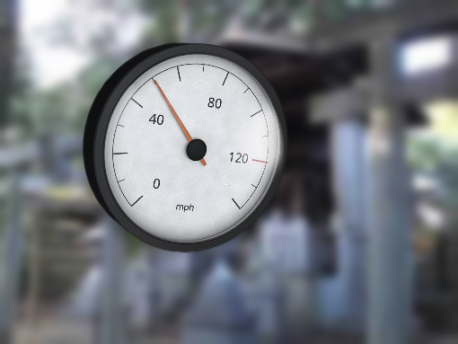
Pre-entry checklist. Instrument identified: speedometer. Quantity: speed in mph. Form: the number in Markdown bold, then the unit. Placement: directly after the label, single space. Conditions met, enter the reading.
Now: **50** mph
